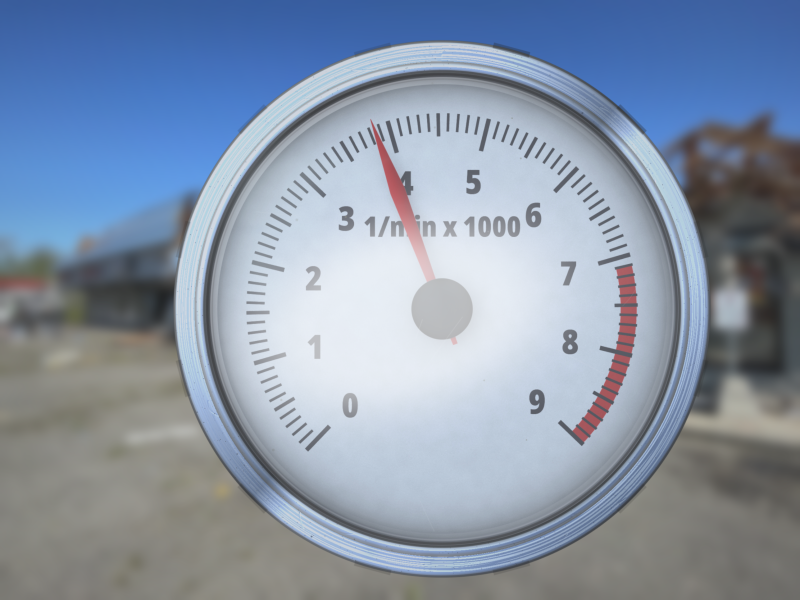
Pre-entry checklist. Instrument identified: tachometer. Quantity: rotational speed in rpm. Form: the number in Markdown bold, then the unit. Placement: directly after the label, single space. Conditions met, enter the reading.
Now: **3850** rpm
